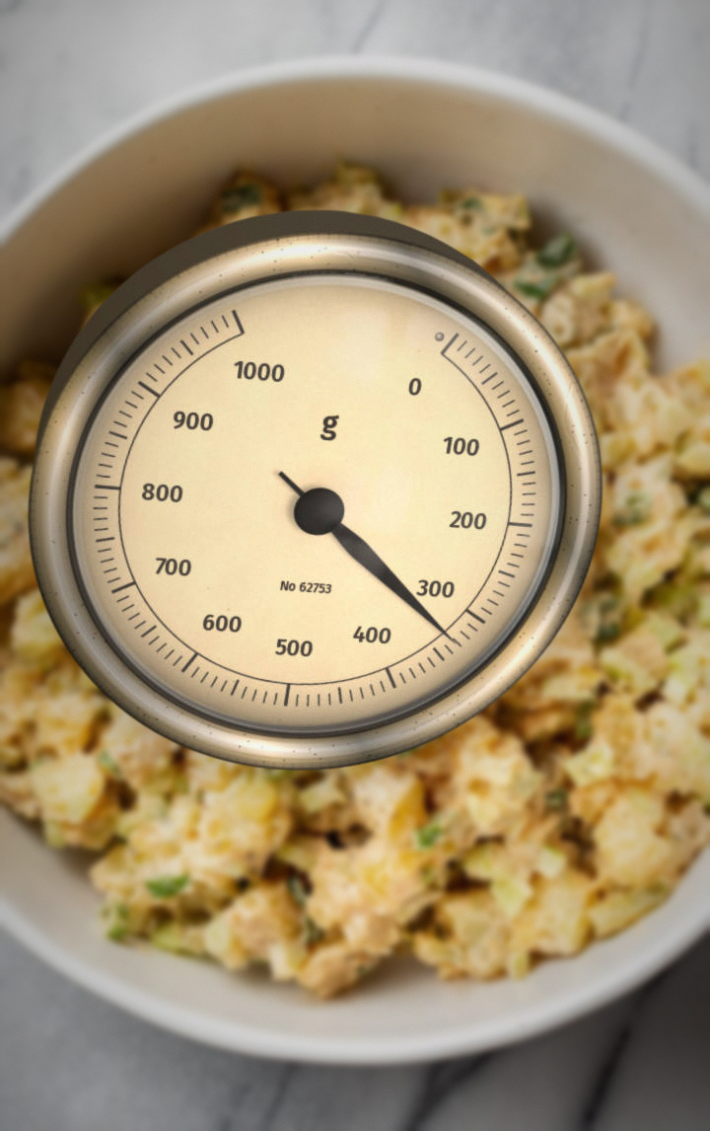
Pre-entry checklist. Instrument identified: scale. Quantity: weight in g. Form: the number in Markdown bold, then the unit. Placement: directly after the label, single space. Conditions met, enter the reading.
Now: **330** g
